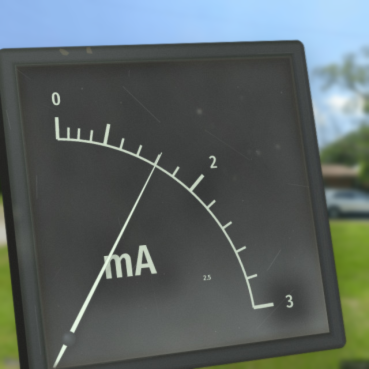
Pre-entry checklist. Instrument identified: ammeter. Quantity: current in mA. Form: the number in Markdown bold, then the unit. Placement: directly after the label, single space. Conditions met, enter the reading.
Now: **1.6** mA
